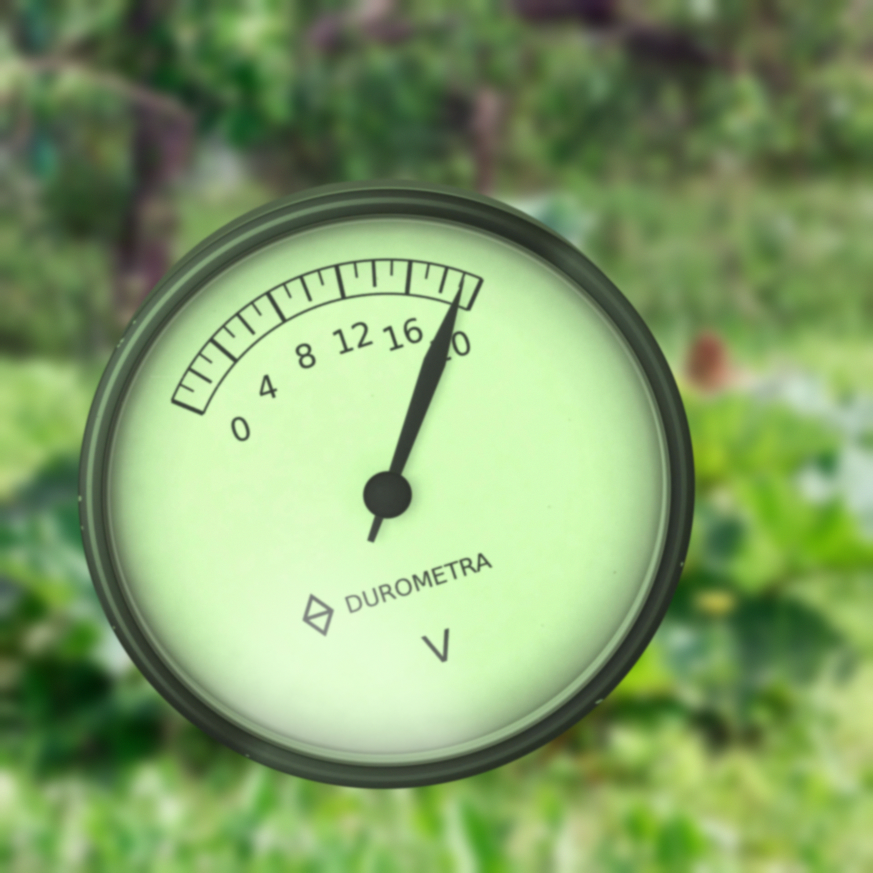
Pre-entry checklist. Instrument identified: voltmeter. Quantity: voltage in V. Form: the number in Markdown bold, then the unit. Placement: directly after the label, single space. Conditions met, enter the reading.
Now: **19** V
